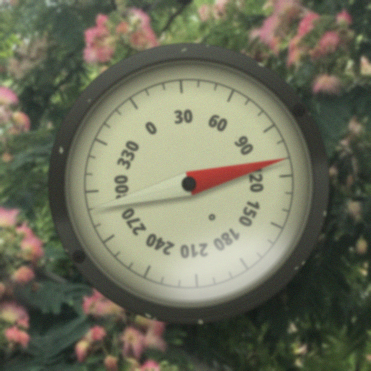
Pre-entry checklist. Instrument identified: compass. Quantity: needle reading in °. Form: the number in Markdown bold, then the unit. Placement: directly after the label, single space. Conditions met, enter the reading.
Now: **110** °
